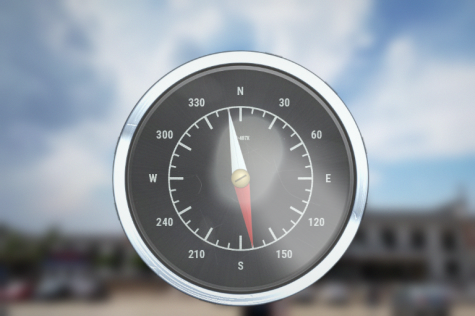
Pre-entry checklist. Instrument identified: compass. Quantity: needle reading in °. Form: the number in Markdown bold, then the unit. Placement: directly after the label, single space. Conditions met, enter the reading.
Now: **170** °
